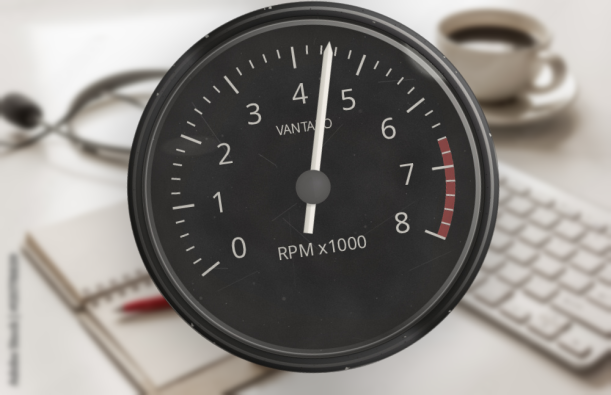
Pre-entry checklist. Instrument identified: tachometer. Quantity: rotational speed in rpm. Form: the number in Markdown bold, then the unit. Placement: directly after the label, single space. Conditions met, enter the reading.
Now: **4500** rpm
